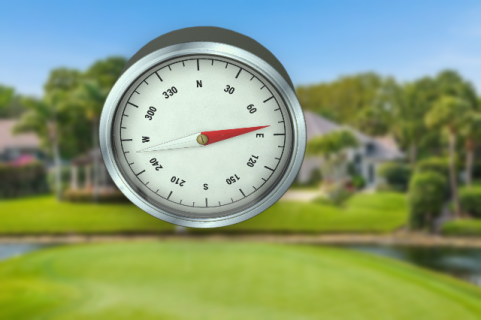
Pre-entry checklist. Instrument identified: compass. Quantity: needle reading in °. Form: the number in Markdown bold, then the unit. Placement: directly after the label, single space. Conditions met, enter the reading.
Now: **80** °
